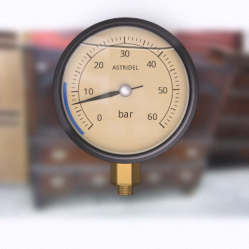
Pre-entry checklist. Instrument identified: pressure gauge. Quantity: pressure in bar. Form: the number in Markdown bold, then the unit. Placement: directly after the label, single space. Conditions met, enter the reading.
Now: **7** bar
